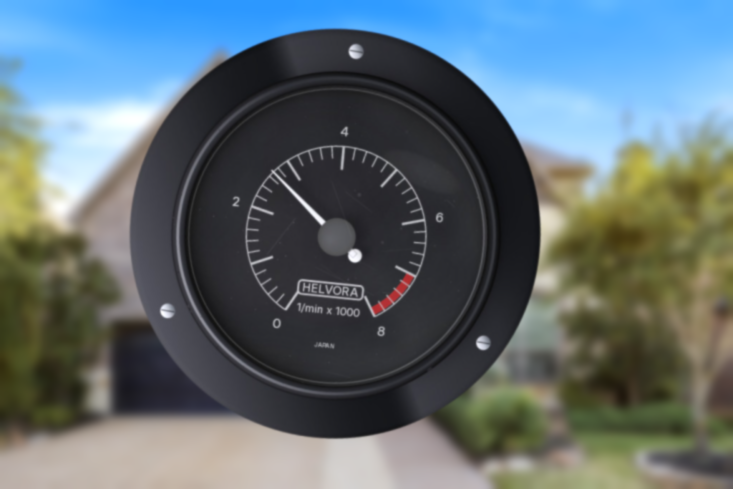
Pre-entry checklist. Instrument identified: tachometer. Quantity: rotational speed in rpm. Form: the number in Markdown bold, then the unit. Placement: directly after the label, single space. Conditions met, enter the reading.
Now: **2700** rpm
